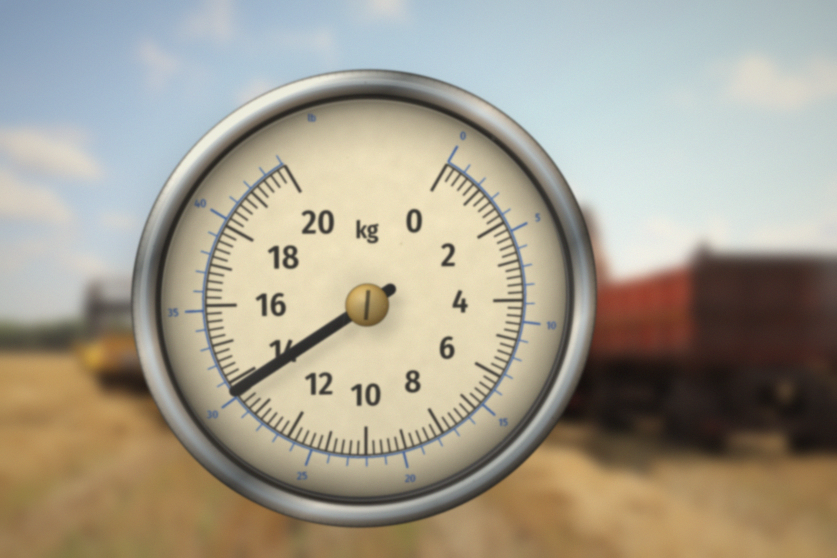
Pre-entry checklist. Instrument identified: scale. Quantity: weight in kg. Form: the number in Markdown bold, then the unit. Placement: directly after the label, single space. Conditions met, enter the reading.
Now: **13.8** kg
